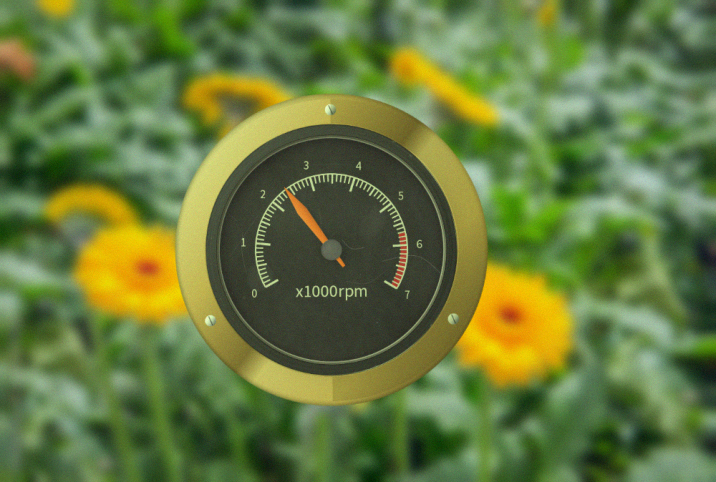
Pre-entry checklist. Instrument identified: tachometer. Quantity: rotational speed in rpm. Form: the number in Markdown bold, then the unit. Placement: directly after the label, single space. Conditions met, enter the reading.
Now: **2400** rpm
